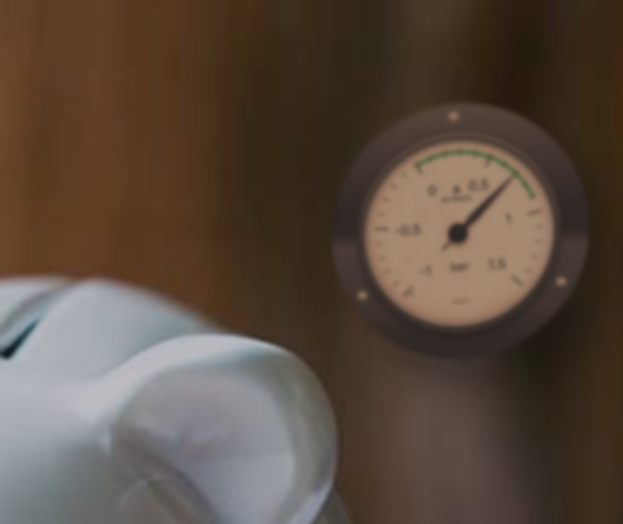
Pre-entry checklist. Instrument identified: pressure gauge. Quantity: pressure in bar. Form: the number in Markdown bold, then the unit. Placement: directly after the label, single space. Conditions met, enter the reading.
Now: **0.7** bar
